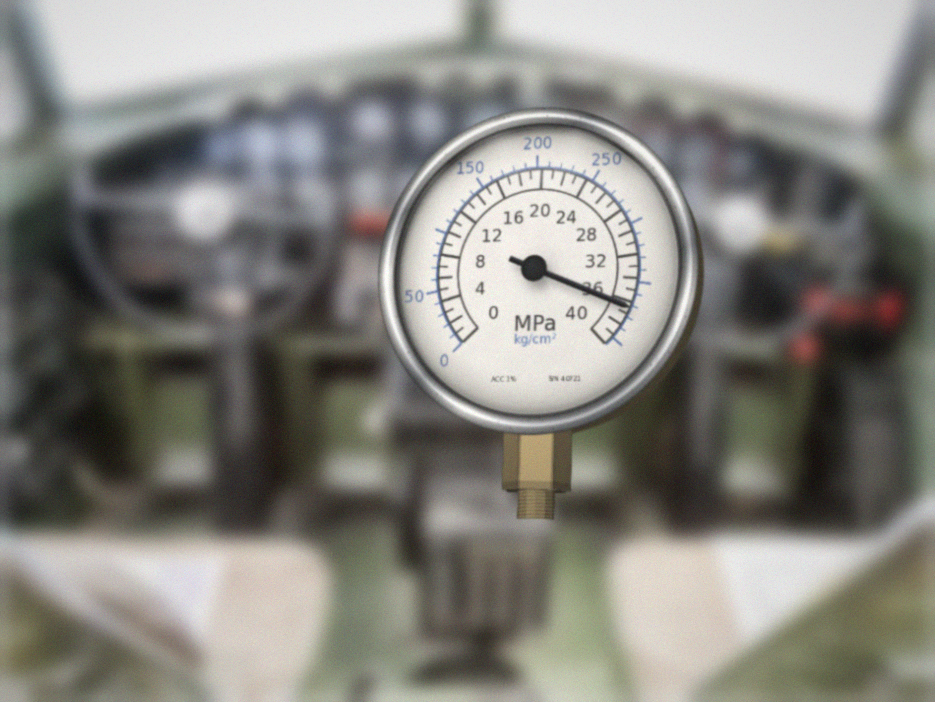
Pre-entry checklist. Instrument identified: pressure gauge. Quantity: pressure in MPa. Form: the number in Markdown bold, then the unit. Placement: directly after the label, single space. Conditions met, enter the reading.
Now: **36.5** MPa
